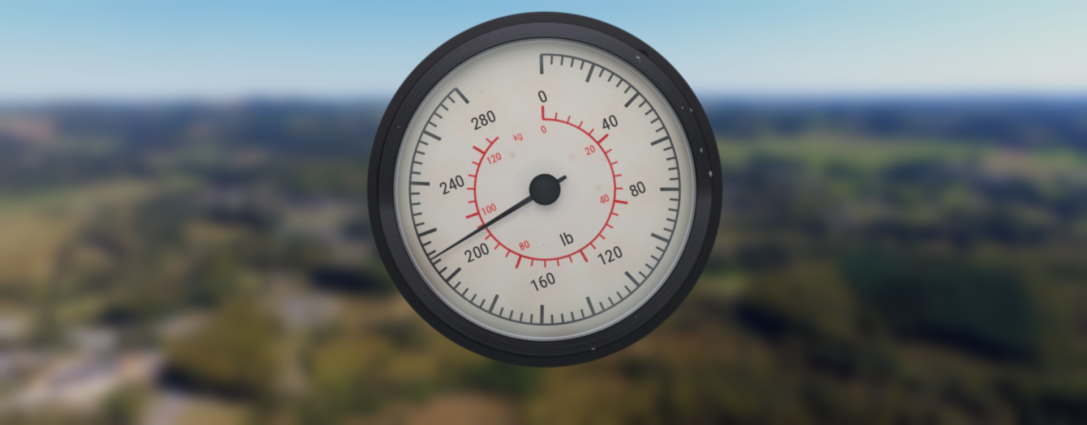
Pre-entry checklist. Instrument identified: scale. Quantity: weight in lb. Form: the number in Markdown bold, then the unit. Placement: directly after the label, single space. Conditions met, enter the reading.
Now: **210** lb
